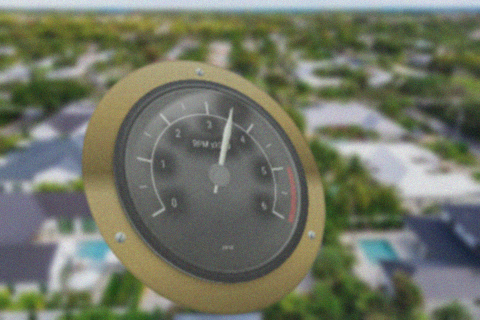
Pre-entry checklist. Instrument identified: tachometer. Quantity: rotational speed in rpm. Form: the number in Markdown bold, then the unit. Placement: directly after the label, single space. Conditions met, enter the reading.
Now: **3500** rpm
